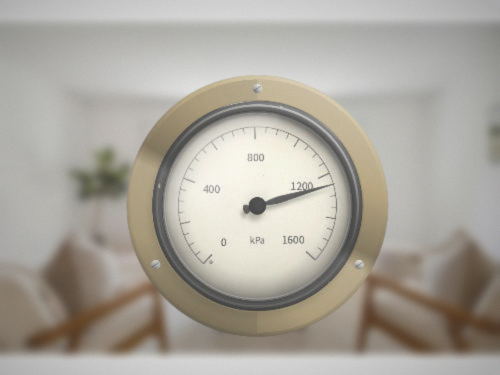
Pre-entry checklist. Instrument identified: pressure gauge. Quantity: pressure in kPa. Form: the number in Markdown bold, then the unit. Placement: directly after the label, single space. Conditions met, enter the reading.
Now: **1250** kPa
